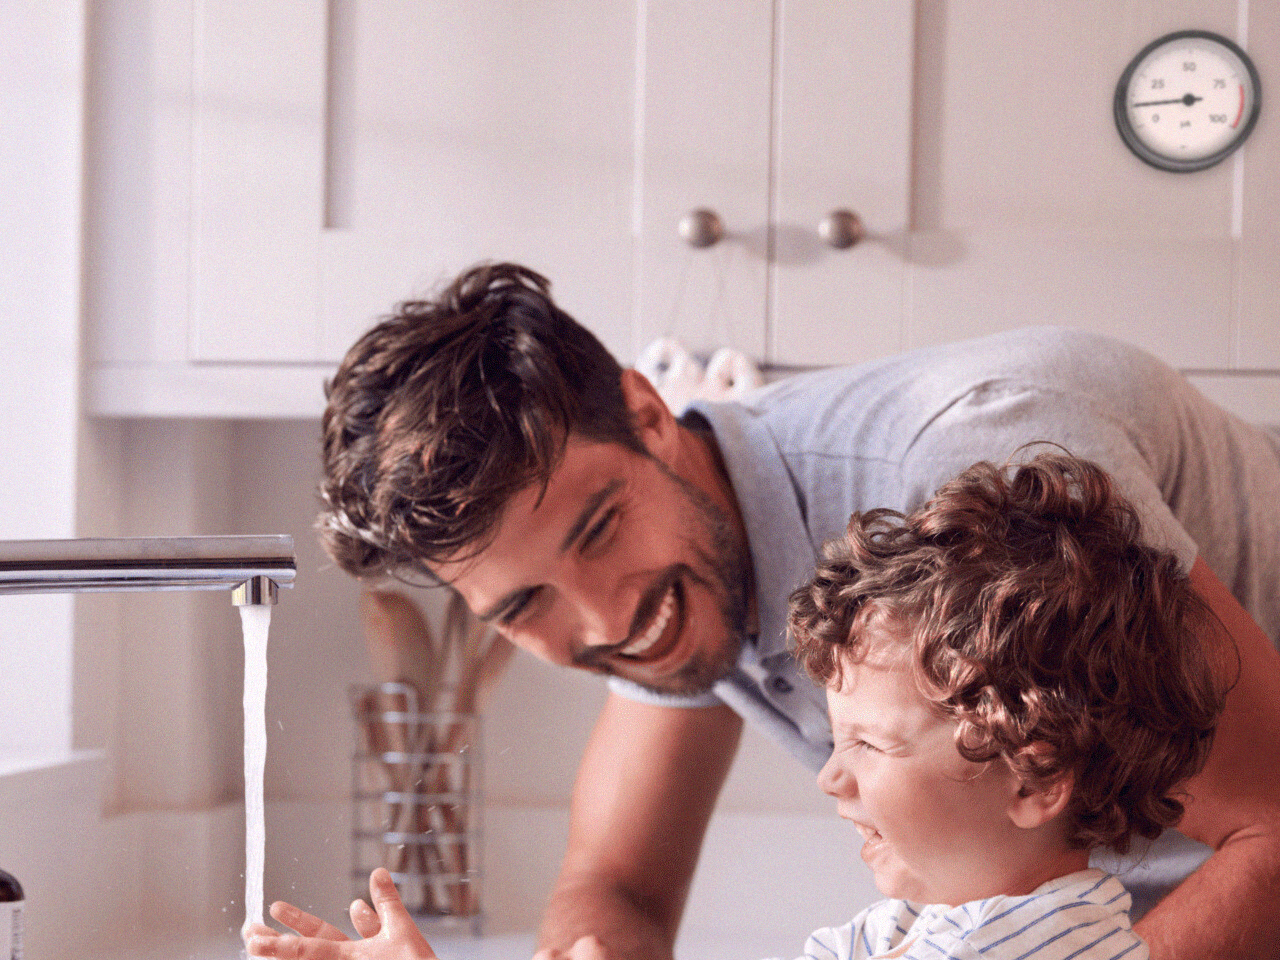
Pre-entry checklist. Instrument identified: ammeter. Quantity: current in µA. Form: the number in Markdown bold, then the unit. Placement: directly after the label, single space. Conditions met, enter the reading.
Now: **10** µA
